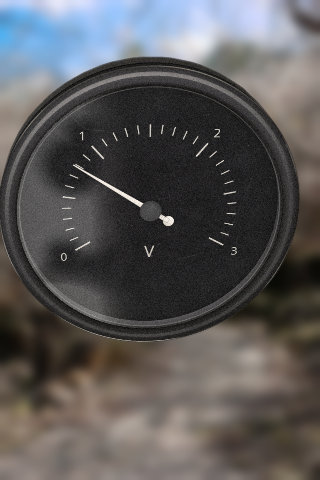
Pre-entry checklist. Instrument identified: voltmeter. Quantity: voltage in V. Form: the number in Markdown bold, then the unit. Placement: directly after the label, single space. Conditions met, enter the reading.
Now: **0.8** V
